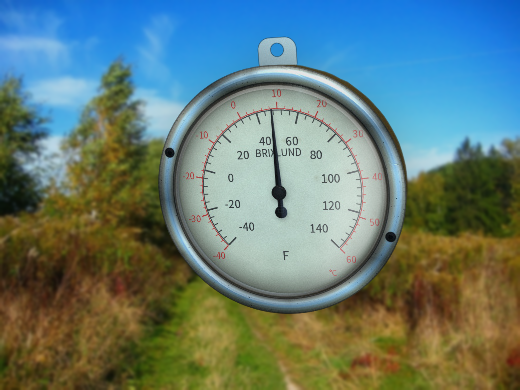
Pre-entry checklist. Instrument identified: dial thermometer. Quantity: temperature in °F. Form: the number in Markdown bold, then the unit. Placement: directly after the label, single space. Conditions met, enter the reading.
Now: **48** °F
